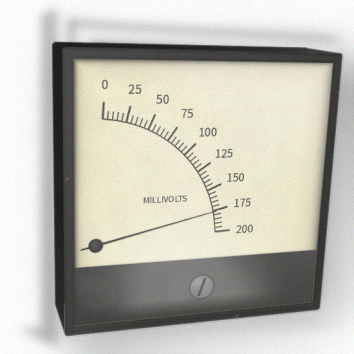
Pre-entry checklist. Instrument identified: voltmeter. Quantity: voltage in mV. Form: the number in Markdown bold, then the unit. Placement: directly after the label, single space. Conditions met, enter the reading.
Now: **175** mV
